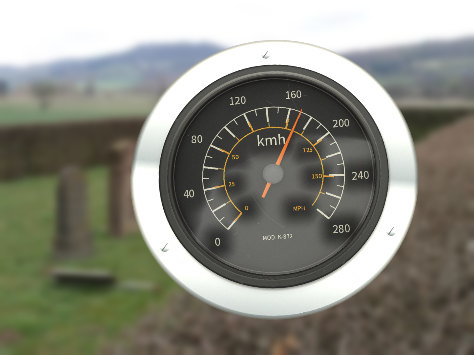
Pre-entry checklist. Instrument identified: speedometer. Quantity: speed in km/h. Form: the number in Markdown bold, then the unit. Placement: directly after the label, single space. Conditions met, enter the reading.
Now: **170** km/h
